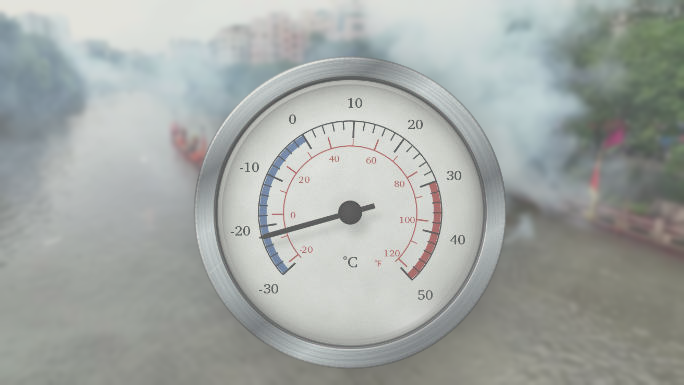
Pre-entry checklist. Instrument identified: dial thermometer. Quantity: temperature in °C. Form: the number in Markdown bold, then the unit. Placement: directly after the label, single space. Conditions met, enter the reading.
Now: **-22** °C
